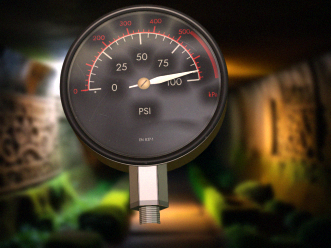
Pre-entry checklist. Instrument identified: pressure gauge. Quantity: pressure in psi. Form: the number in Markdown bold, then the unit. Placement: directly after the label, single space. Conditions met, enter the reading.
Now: **95** psi
